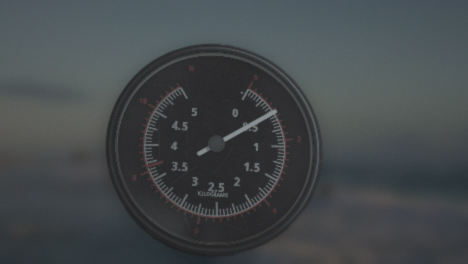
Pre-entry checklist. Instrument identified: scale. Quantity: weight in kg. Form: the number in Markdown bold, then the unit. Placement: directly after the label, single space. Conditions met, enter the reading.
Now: **0.5** kg
